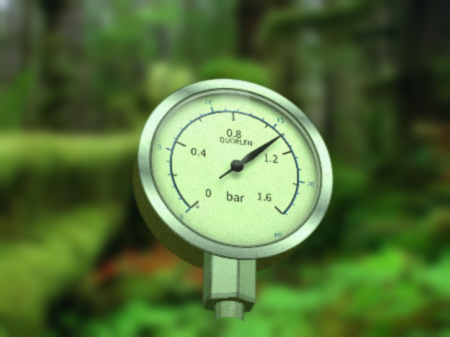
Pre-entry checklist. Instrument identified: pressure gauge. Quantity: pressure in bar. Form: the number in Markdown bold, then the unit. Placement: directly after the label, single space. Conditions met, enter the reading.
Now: **1.1** bar
